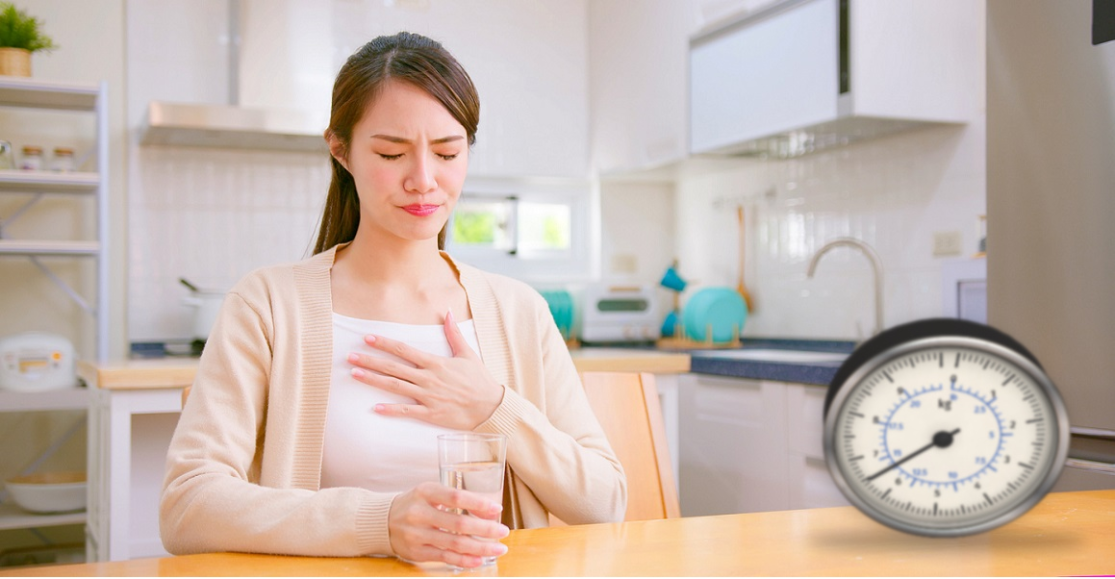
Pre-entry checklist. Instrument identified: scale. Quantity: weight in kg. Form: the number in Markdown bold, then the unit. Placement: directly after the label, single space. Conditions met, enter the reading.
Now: **6.5** kg
